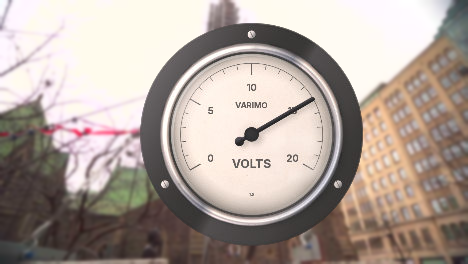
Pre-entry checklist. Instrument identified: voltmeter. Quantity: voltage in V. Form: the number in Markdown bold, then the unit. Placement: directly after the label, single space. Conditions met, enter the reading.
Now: **15** V
